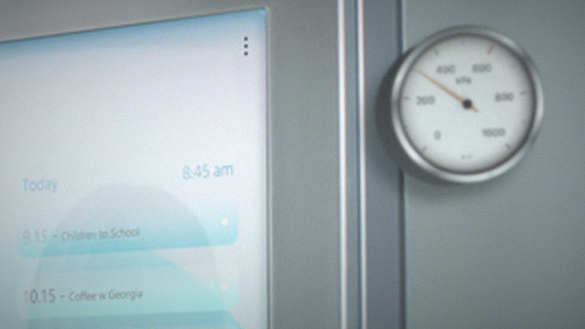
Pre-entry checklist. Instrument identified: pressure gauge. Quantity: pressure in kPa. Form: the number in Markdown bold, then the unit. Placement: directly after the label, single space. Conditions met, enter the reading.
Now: **300** kPa
